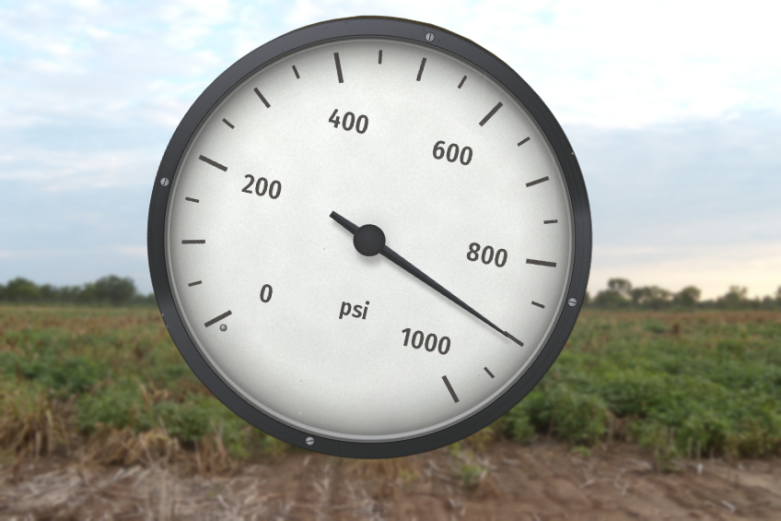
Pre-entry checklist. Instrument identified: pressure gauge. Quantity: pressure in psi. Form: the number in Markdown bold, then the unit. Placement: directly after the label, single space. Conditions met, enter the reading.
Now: **900** psi
